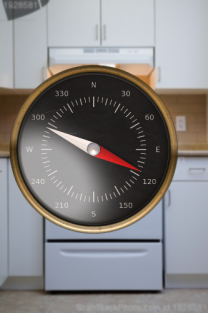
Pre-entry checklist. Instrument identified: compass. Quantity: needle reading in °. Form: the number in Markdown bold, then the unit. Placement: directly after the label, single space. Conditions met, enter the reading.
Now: **115** °
